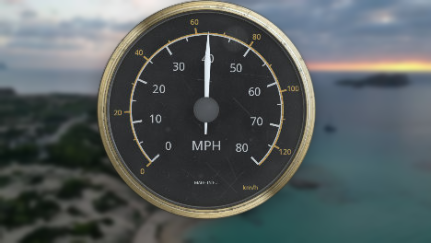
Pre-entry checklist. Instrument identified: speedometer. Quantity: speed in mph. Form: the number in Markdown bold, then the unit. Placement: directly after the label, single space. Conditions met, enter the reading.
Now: **40** mph
